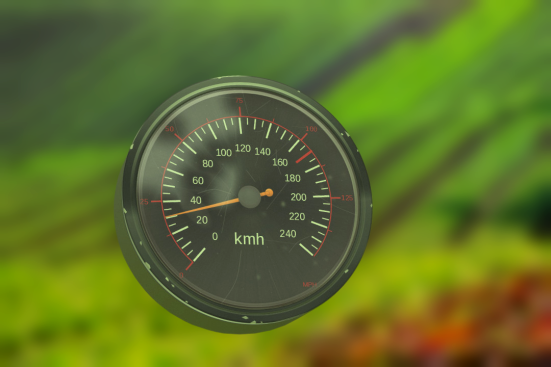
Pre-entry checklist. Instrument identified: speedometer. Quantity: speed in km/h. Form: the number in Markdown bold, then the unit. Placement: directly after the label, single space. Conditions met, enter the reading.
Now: **30** km/h
